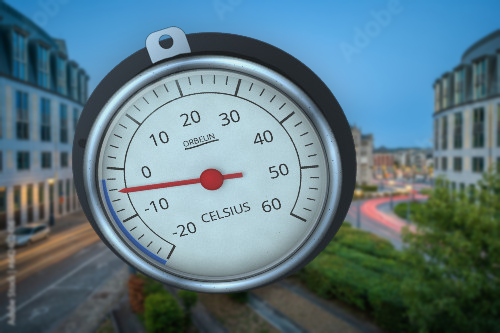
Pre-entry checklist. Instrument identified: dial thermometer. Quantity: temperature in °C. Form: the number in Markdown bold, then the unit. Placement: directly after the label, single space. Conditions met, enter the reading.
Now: **-4** °C
